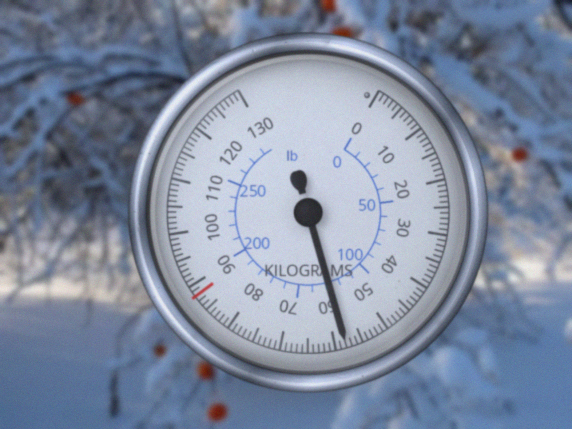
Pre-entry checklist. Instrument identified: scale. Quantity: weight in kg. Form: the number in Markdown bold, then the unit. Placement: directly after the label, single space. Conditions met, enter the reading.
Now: **58** kg
